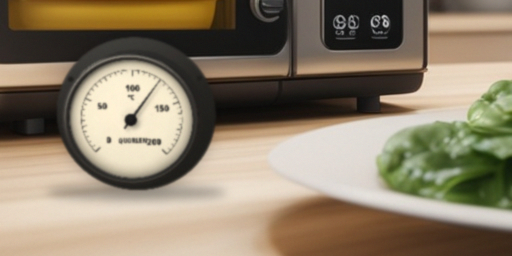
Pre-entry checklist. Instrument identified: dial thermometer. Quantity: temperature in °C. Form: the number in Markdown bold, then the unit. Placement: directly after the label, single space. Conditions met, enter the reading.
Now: **125** °C
